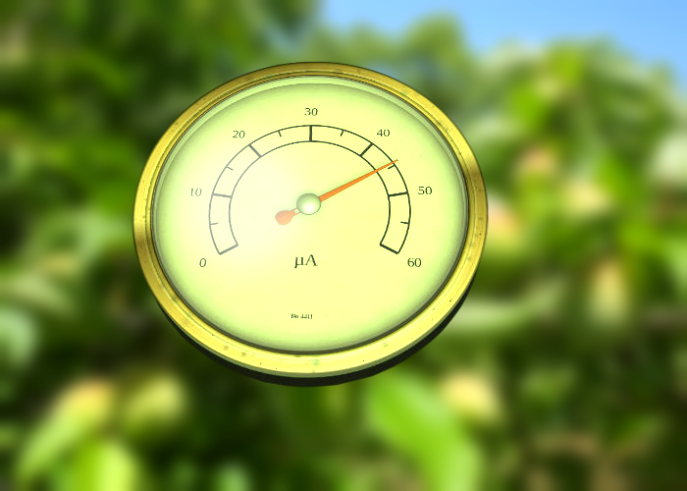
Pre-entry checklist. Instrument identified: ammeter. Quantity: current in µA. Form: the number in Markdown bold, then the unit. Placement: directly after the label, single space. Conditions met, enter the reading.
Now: **45** µA
